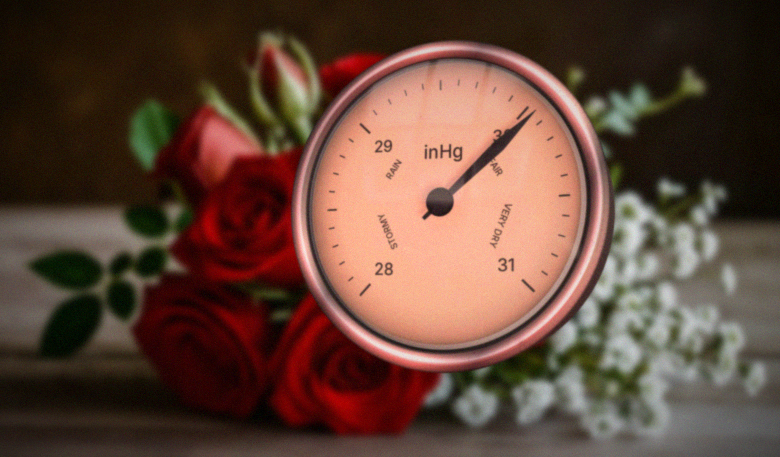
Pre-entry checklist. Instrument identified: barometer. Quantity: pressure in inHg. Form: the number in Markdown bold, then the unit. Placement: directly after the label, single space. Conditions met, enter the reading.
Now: **30.05** inHg
